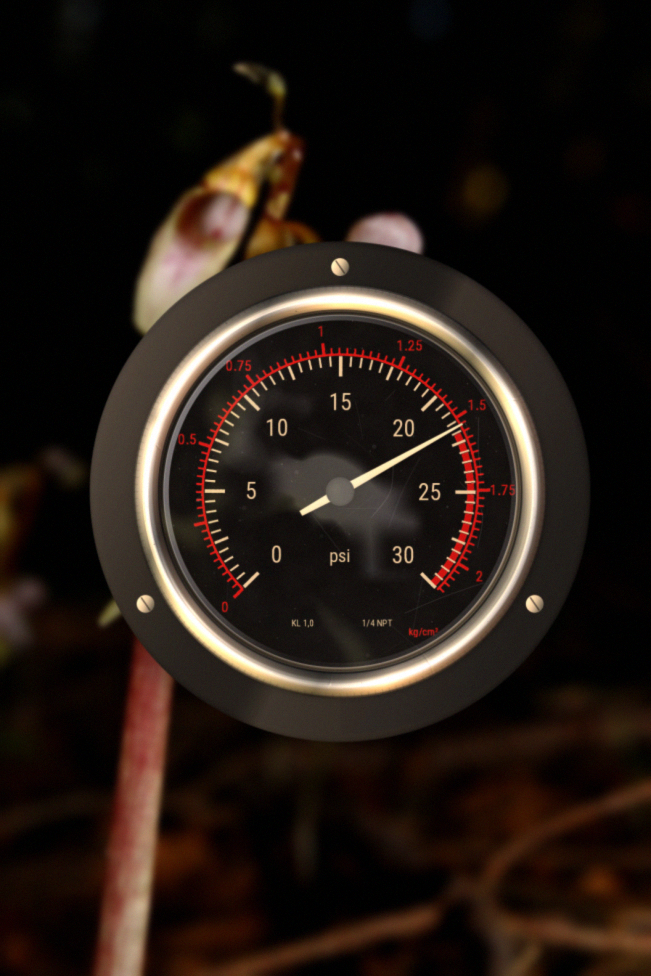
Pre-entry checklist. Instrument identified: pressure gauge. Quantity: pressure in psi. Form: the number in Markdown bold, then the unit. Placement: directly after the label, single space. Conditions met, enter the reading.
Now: **21.75** psi
